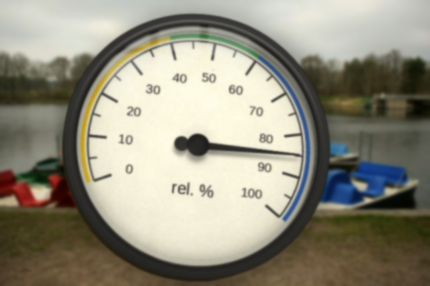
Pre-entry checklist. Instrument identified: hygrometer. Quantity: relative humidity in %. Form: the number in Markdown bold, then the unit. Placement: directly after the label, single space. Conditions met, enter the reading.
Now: **85** %
